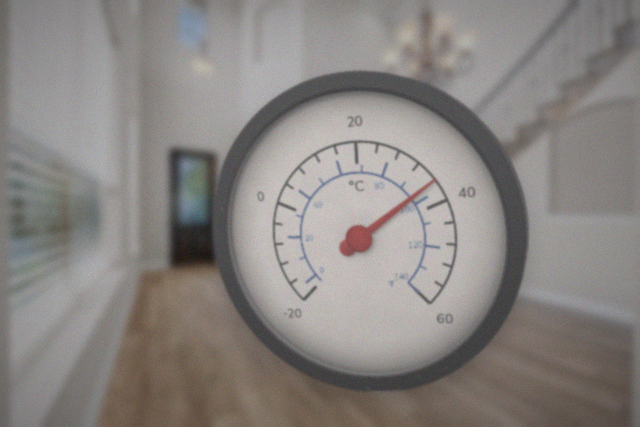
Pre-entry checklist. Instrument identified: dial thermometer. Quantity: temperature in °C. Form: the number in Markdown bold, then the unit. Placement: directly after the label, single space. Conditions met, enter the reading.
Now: **36** °C
